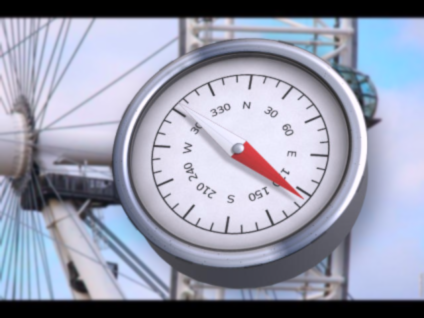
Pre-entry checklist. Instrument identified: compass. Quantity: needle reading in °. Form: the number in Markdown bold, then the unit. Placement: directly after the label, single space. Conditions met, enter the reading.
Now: **125** °
